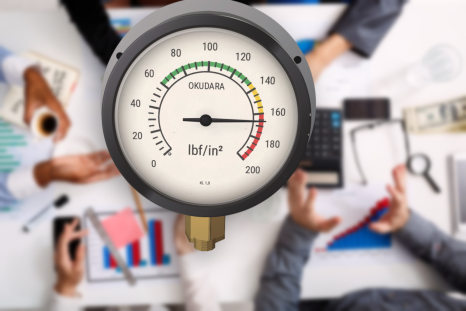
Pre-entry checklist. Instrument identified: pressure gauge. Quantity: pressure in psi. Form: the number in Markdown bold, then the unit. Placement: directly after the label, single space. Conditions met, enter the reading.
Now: **165** psi
